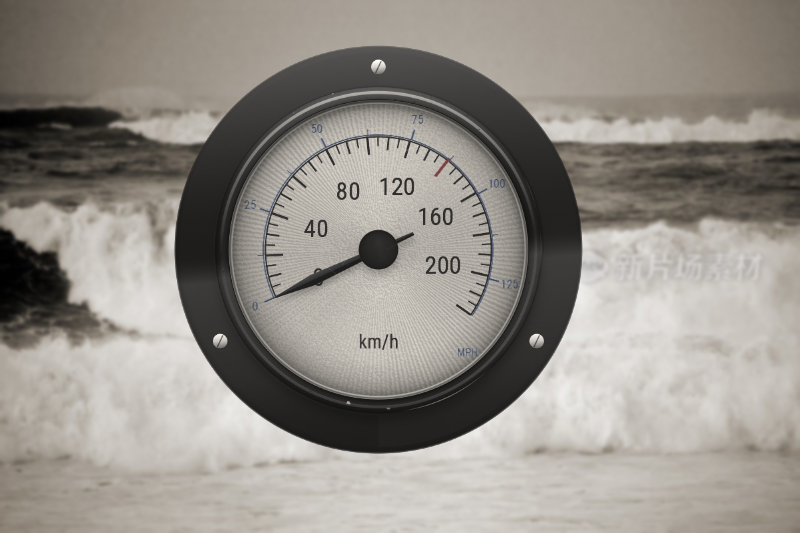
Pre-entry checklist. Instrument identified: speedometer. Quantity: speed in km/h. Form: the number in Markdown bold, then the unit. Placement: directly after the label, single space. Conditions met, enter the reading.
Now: **0** km/h
